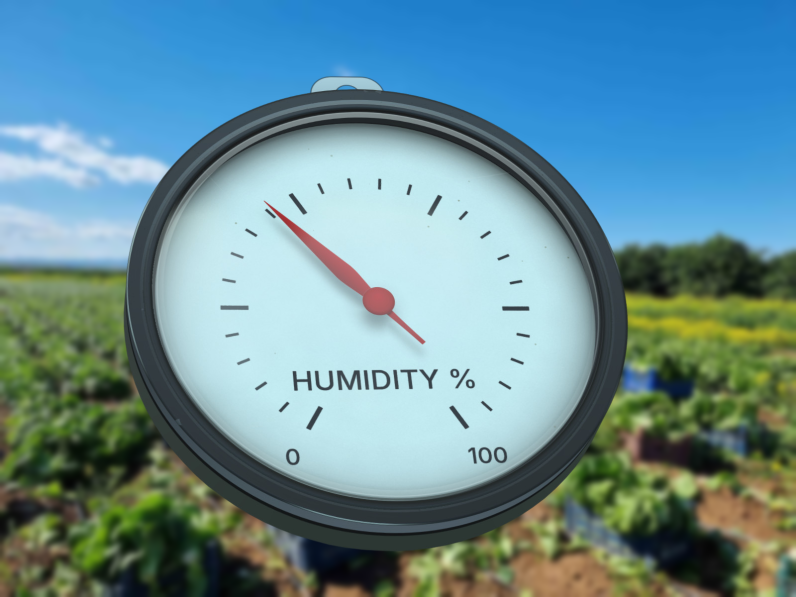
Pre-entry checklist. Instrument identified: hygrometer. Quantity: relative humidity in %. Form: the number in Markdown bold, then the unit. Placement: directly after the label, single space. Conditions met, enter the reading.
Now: **36** %
